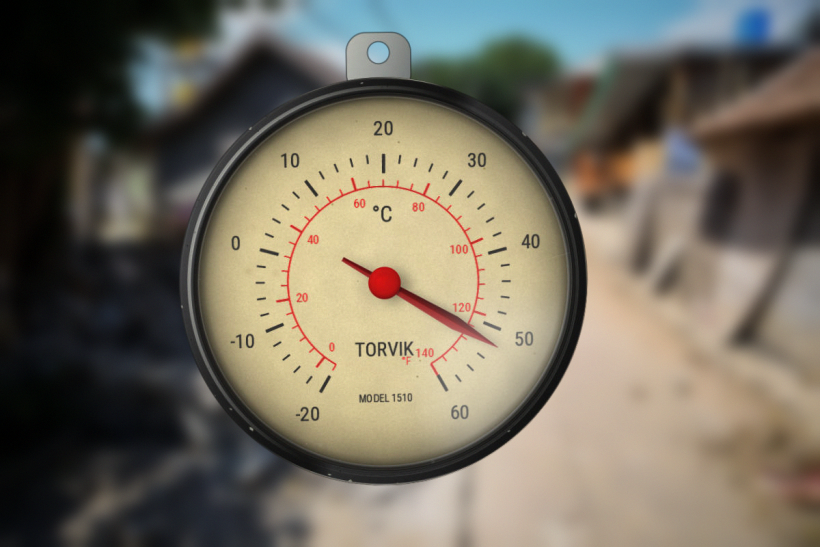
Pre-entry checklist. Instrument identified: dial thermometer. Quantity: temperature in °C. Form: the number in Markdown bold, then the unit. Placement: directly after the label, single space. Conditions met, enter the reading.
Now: **52** °C
